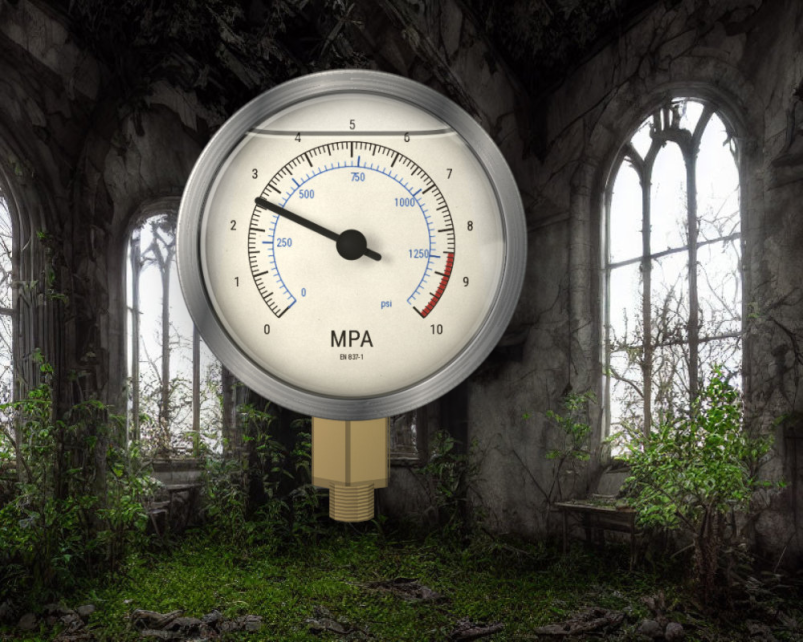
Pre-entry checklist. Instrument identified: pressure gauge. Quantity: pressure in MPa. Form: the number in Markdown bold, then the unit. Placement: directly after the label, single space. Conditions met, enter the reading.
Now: **2.6** MPa
